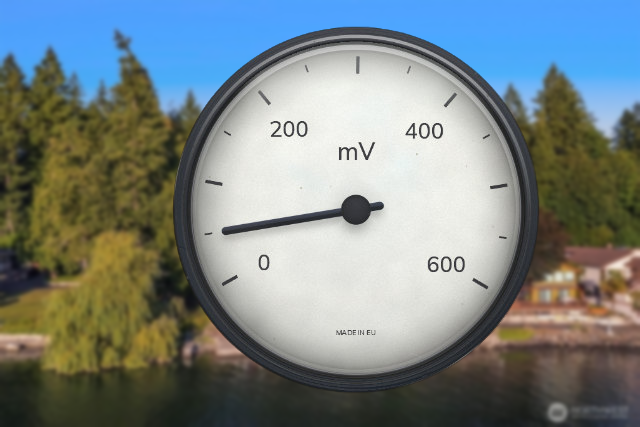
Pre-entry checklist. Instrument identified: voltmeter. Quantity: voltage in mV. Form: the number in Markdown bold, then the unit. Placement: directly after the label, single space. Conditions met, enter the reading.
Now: **50** mV
